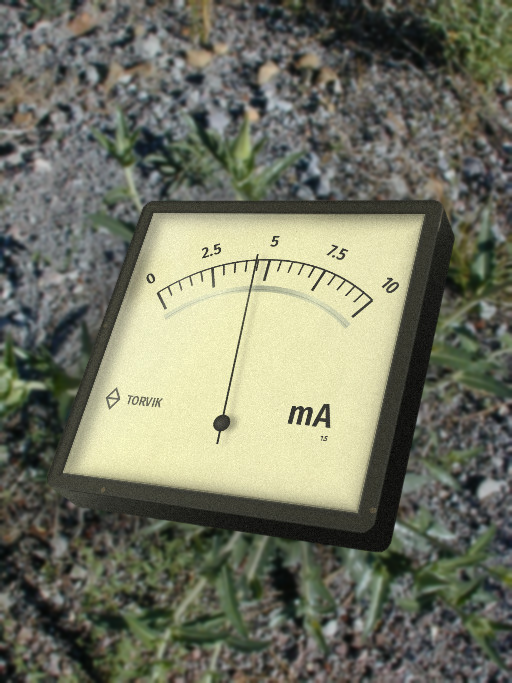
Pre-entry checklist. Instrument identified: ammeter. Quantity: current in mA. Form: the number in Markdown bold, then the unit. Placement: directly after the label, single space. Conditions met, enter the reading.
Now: **4.5** mA
